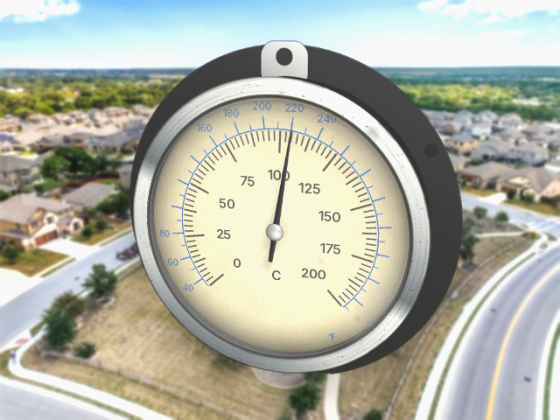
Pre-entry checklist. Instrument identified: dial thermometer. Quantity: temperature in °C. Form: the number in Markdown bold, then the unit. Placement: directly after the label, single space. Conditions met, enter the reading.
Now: **105** °C
